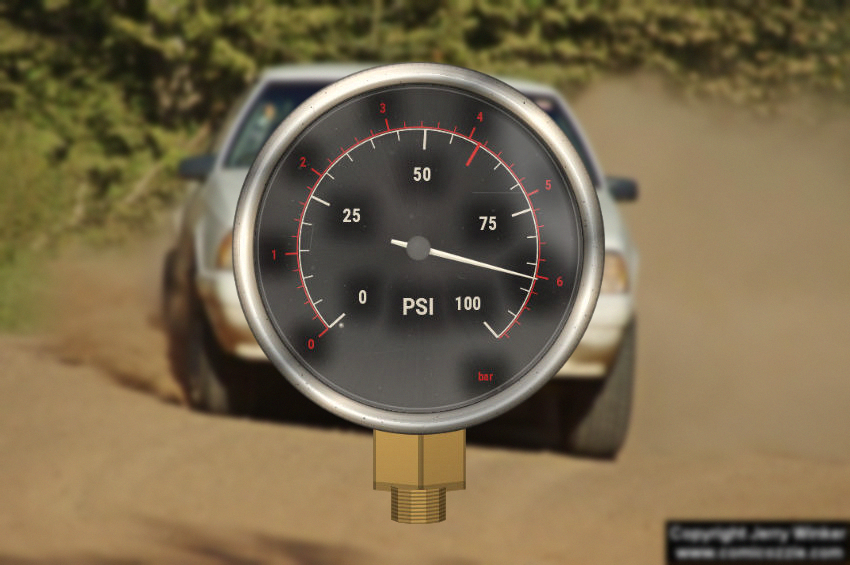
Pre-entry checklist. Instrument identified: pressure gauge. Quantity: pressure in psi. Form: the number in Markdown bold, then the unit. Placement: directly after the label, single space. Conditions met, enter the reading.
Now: **87.5** psi
